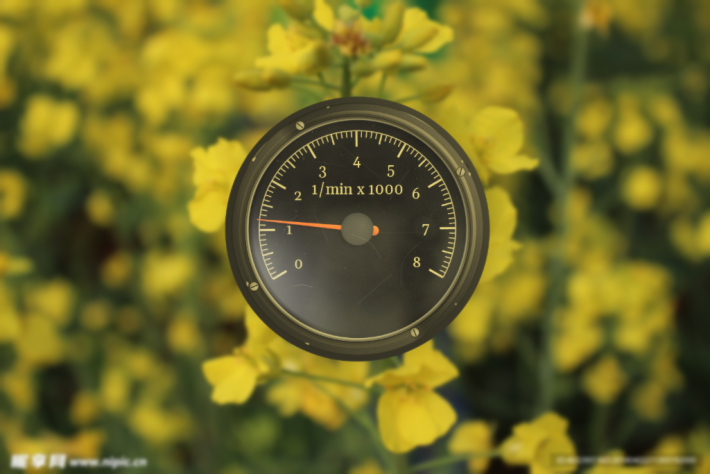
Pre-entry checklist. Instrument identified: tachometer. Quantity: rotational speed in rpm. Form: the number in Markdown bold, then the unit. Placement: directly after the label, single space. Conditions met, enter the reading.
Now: **1200** rpm
